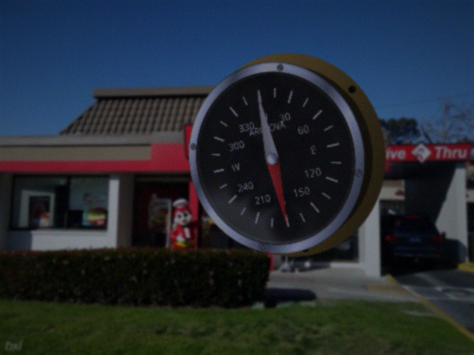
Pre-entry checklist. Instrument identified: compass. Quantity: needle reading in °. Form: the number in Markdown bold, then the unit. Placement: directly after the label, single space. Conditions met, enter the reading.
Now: **180** °
